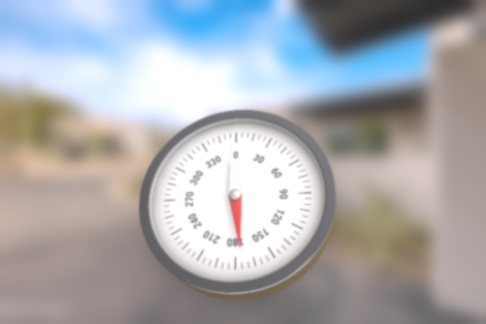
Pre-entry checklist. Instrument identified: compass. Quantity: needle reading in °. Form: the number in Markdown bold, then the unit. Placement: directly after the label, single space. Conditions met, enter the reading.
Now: **175** °
